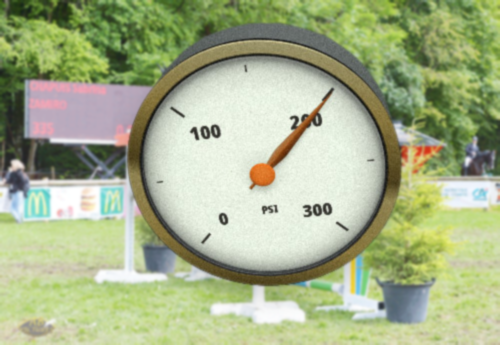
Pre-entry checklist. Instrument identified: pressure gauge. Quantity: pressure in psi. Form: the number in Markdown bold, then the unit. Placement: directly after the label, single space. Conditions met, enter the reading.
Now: **200** psi
